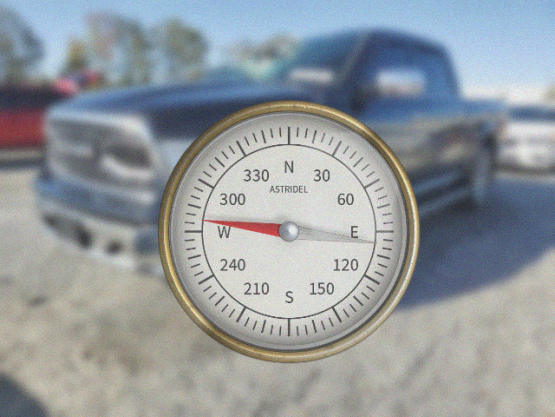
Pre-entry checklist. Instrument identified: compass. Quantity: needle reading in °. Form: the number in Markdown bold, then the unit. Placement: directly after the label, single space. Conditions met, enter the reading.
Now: **277.5** °
